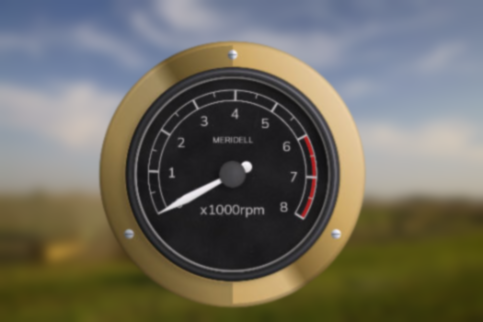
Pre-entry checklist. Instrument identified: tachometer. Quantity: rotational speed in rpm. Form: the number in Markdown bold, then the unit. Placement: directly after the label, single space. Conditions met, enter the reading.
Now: **0** rpm
